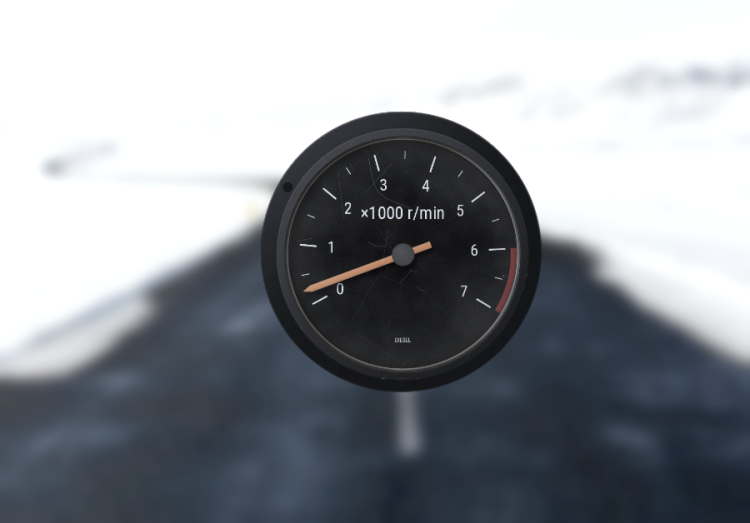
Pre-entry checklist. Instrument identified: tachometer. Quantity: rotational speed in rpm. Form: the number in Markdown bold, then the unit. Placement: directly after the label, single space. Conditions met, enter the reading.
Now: **250** rpm
